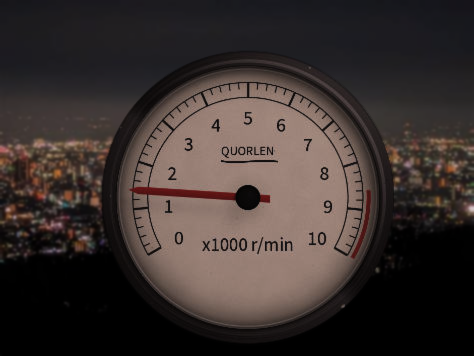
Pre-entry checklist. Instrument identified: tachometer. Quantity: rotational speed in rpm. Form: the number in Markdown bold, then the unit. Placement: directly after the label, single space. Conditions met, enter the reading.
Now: **1400** rpm
